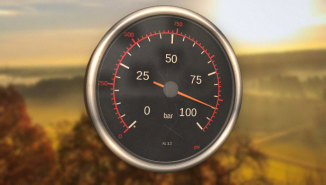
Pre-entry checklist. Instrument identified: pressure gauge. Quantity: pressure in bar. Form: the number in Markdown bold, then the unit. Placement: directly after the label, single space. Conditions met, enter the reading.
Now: **90** bar
